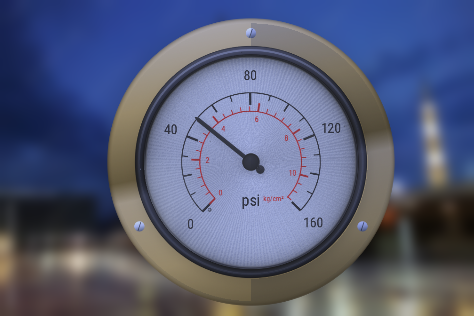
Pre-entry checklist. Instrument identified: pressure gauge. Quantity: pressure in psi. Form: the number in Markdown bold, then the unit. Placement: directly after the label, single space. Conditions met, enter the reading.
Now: **50** psi
